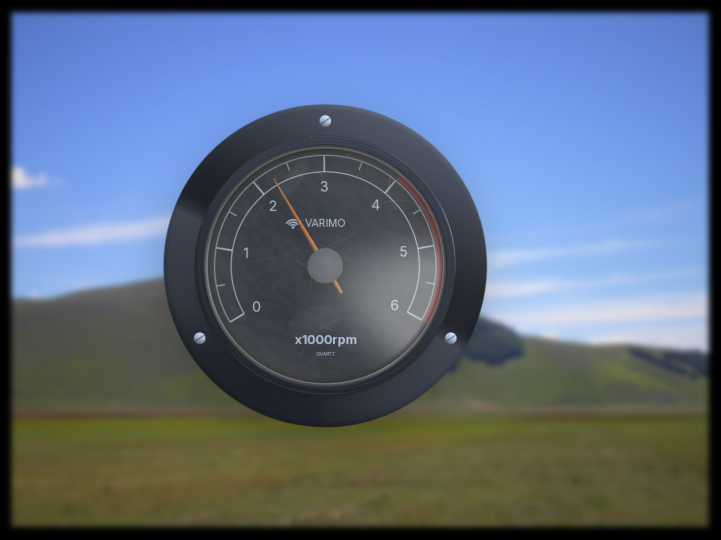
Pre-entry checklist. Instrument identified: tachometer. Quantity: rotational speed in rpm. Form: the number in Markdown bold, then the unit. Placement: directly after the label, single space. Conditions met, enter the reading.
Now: **2250** rpm
